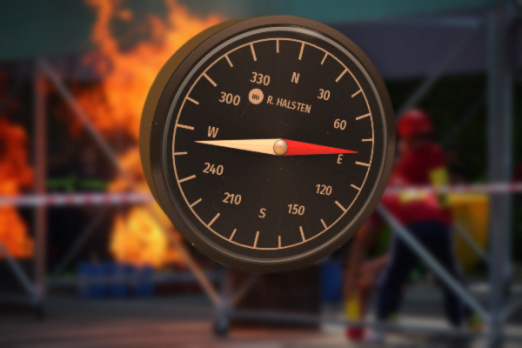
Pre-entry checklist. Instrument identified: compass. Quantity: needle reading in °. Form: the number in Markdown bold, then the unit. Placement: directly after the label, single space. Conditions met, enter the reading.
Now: **82.5** °
